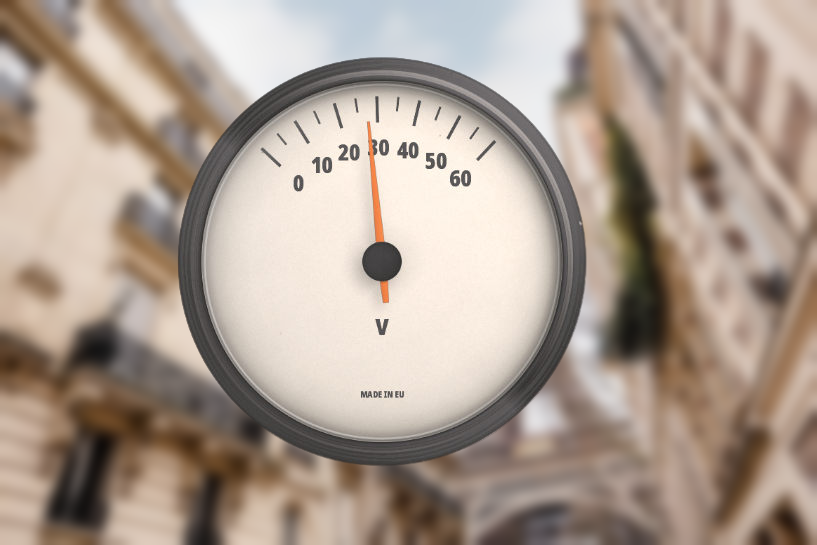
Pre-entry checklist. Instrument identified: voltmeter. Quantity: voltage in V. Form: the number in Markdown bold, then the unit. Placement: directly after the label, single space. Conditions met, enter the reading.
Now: **27.5** V
